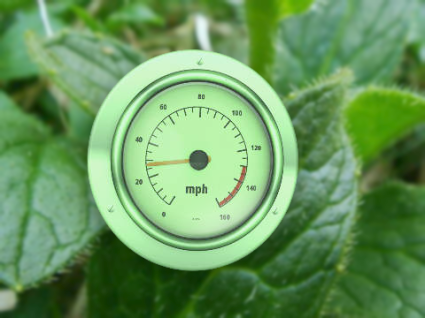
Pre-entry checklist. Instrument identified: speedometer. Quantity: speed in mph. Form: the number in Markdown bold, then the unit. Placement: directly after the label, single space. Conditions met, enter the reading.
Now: **27.5** mph
